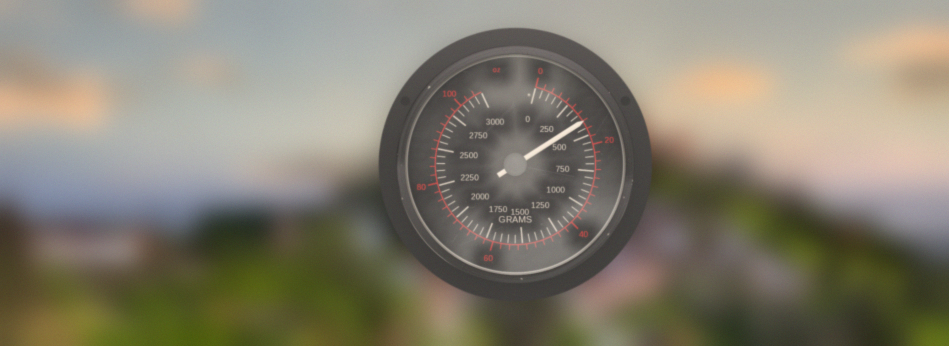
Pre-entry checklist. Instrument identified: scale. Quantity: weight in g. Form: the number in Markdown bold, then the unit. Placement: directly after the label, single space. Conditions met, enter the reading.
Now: **400** g
